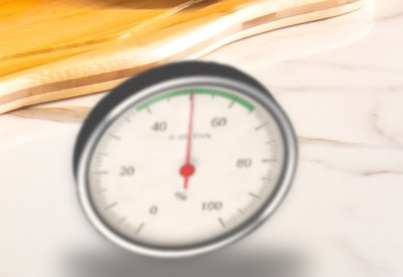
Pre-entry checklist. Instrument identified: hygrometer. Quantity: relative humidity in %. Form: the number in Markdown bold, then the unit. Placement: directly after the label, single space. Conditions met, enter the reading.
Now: **50** %
